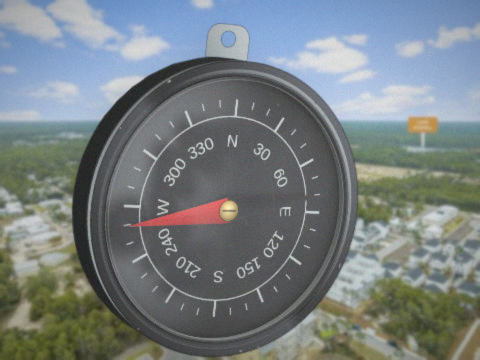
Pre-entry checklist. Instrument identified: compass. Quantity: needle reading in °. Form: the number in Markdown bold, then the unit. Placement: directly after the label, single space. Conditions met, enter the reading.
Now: **260** °
